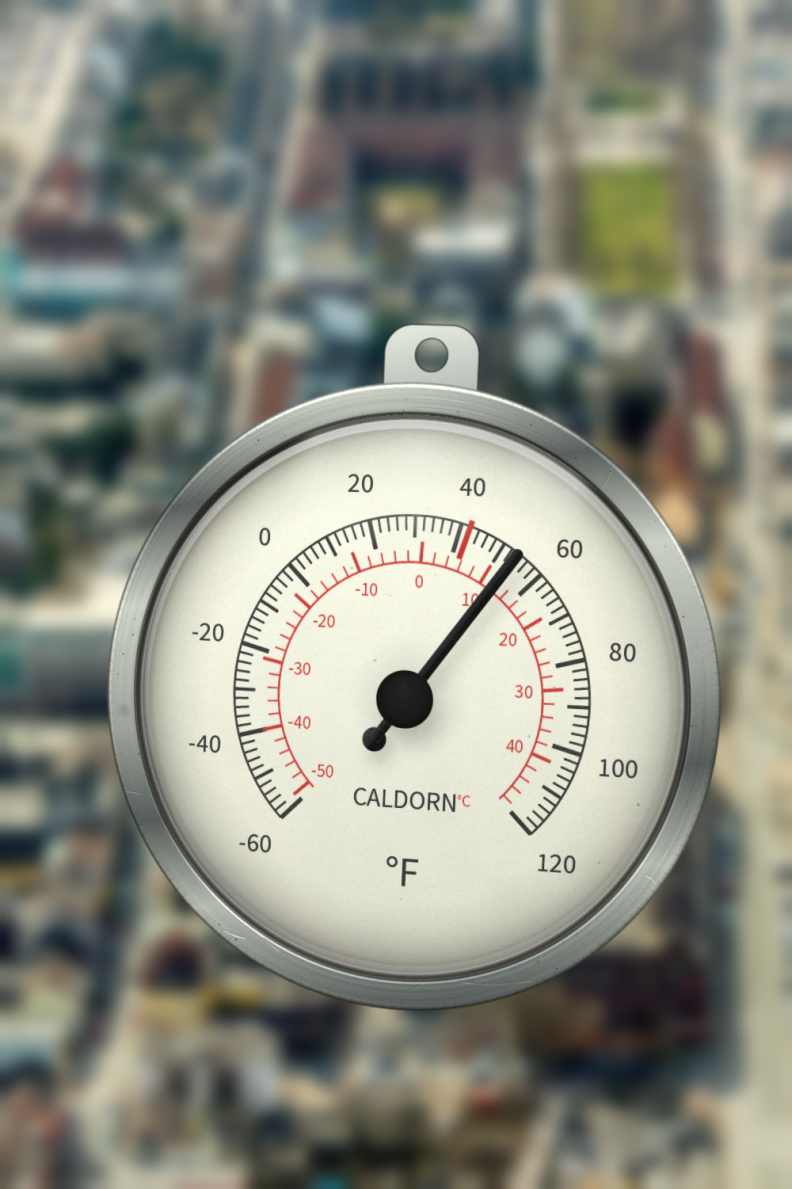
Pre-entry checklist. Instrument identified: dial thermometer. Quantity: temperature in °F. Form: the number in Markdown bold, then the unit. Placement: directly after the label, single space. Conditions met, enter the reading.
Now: **54** °F
